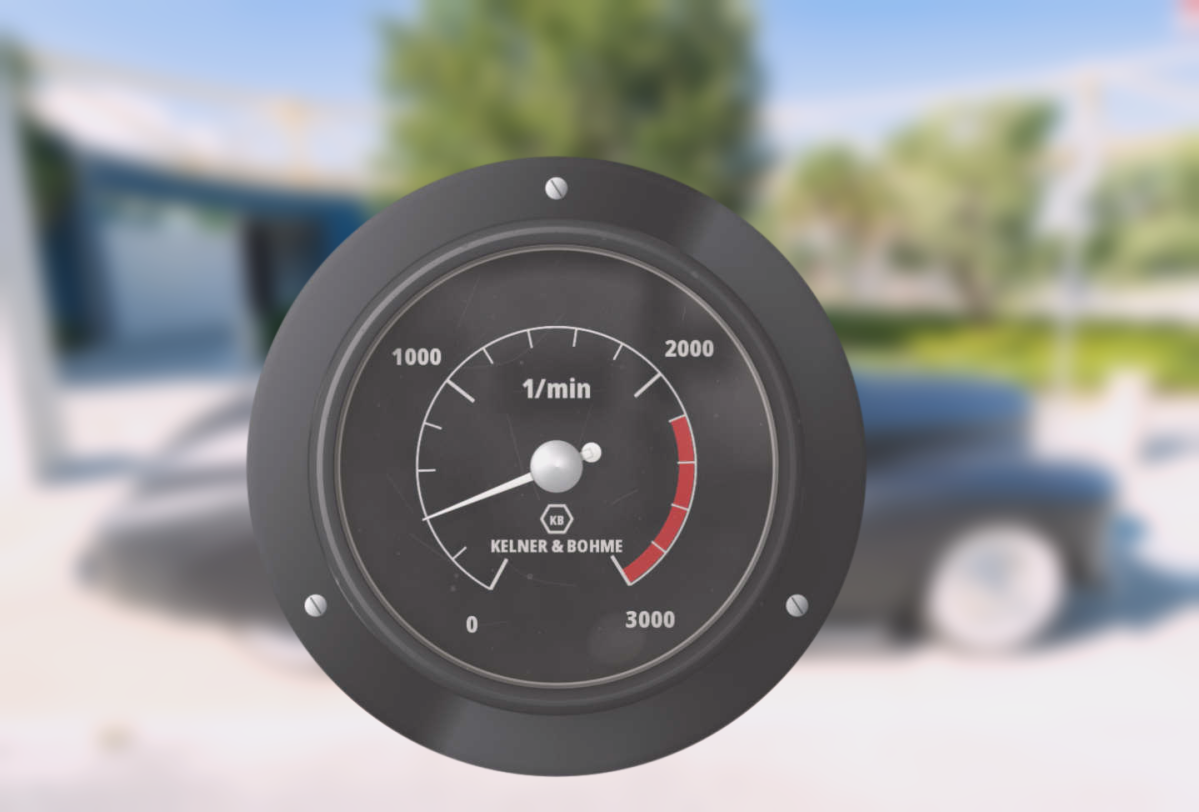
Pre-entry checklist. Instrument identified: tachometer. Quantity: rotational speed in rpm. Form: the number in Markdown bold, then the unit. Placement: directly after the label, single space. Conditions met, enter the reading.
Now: **400** rpm
